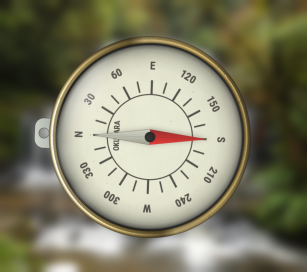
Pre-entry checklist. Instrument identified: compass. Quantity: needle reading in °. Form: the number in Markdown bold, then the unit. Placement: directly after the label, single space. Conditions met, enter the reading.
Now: **180** °
